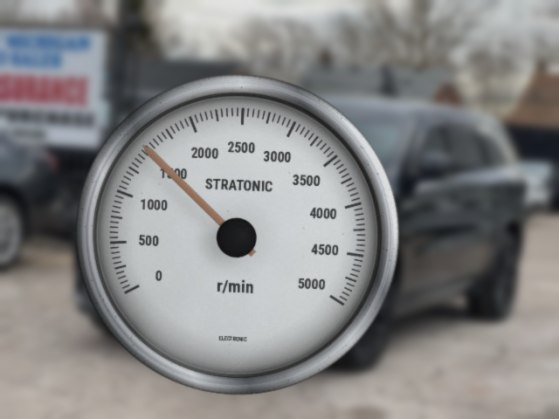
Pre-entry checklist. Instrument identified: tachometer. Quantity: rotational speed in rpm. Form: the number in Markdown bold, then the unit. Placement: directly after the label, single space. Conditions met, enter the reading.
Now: **1500** rpm
